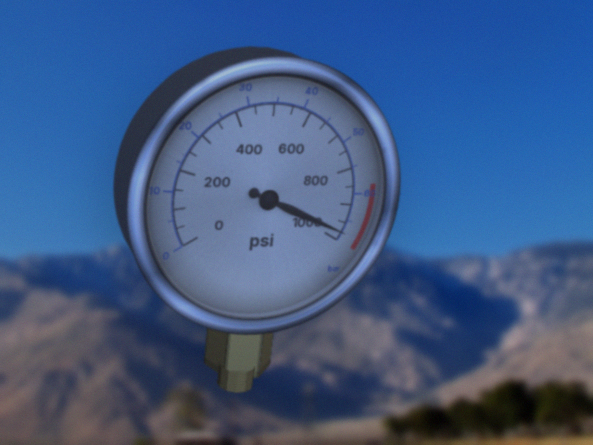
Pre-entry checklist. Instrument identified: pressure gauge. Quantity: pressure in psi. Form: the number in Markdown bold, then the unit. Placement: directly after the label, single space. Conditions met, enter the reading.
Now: **975** psi
